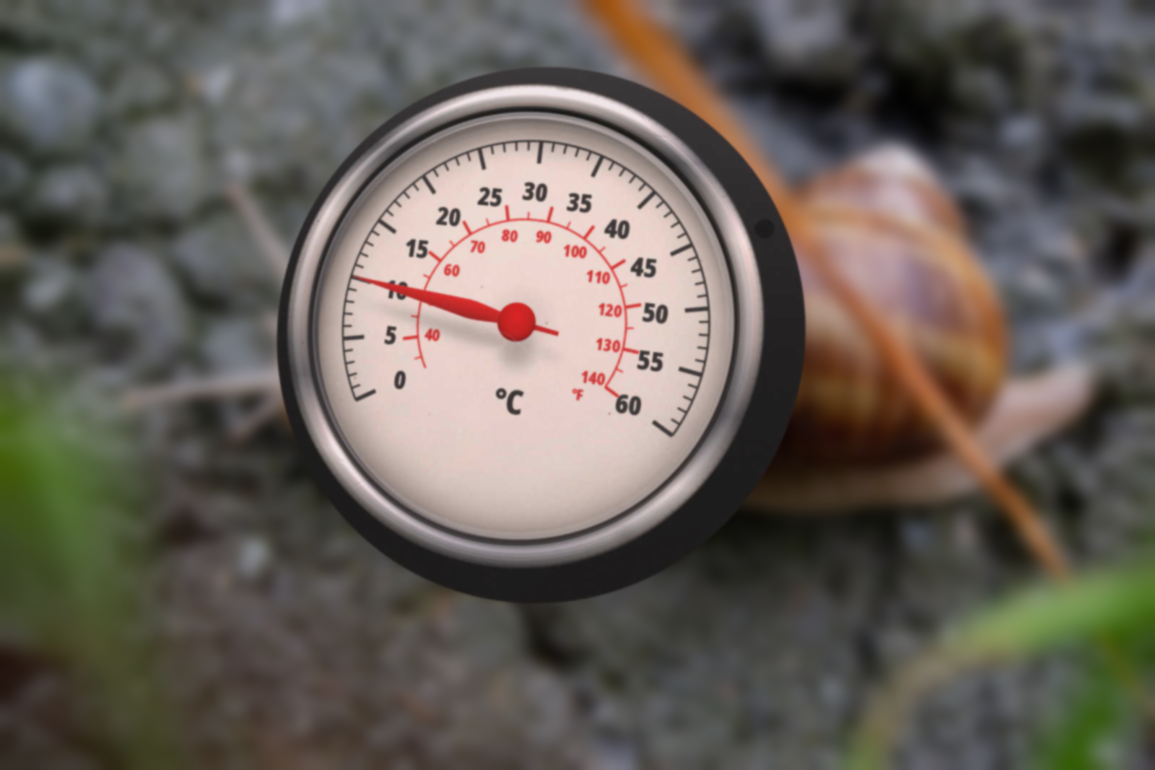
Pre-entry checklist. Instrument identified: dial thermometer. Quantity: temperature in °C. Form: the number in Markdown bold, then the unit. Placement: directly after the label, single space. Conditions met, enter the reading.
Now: **10** °C
